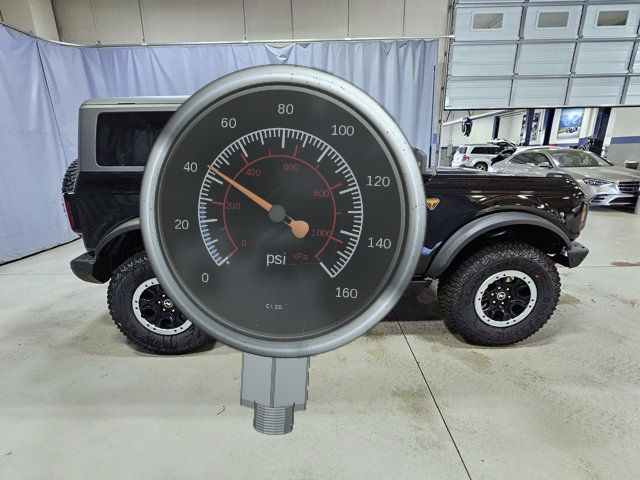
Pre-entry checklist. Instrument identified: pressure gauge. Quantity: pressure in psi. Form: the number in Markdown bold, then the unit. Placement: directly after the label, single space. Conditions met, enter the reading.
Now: **44** psi
